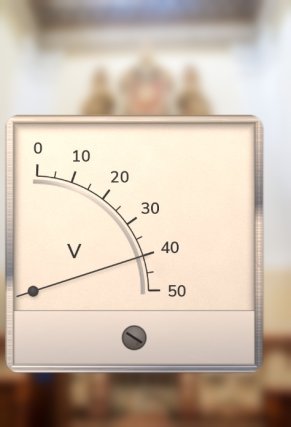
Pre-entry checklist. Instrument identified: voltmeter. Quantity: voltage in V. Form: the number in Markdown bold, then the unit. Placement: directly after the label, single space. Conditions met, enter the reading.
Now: **40** V
